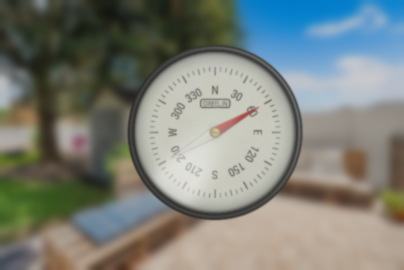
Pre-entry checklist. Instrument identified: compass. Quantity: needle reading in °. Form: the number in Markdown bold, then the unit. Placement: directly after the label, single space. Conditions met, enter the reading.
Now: **60** °
